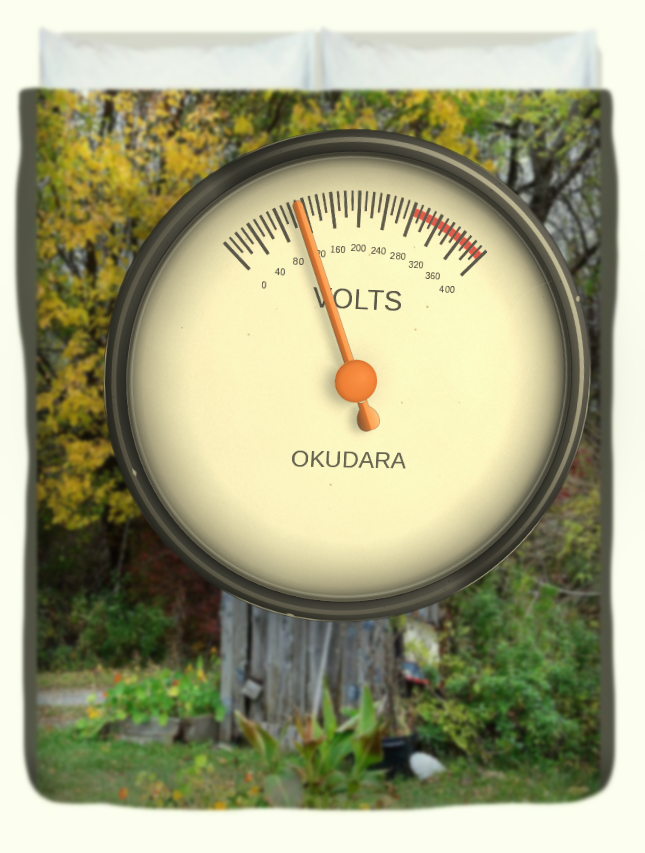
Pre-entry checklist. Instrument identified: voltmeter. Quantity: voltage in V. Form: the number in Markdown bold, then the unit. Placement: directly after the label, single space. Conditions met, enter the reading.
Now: **110** V
